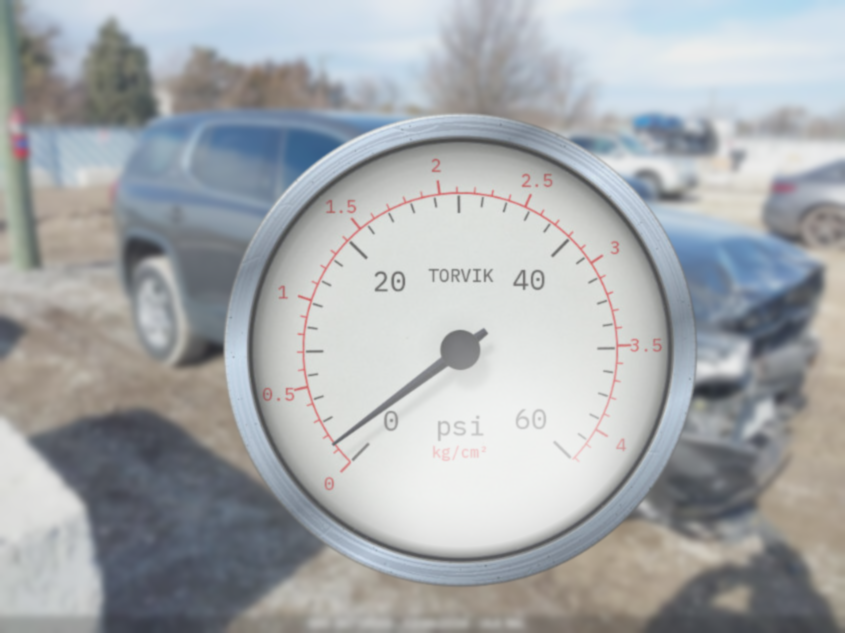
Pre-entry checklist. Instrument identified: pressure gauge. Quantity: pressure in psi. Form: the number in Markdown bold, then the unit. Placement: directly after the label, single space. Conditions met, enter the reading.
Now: **2** psi
